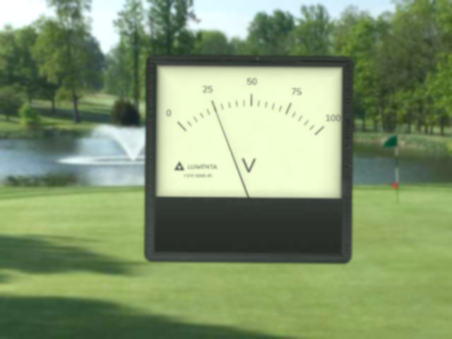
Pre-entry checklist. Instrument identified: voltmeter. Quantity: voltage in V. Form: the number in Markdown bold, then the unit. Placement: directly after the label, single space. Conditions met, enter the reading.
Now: **25** V
